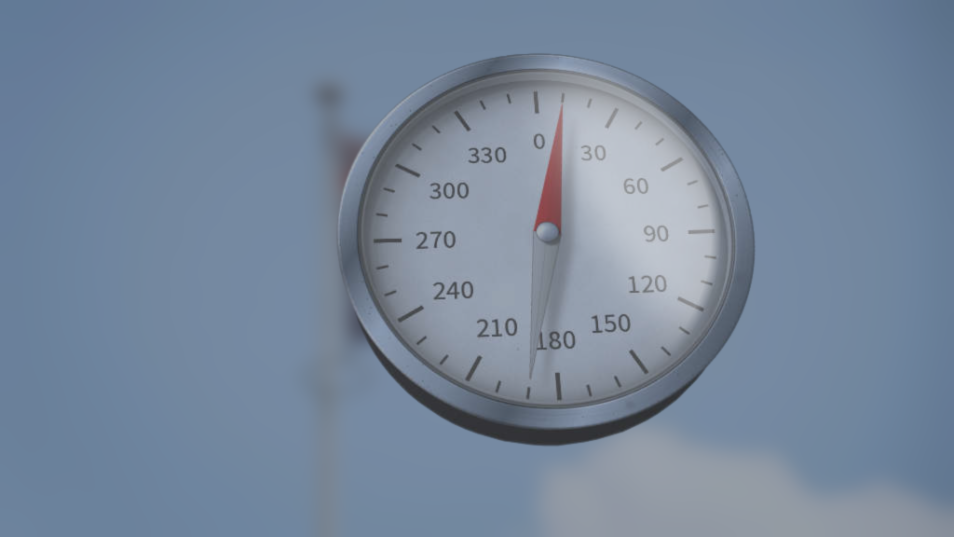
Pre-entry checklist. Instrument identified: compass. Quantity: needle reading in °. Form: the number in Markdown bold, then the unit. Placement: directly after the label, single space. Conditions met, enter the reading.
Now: **10** °
